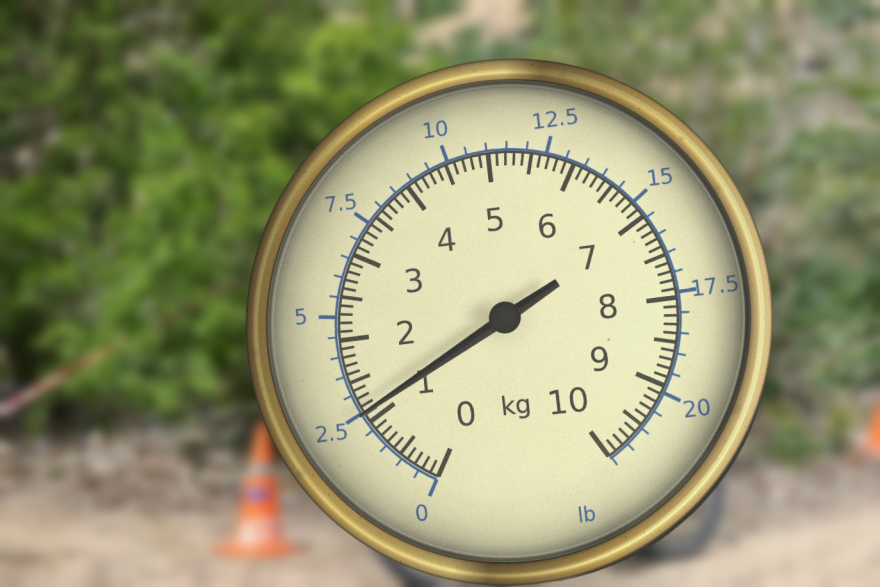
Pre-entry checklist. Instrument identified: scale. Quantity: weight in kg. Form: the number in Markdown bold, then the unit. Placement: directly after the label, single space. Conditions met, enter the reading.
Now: **1.1** kg
